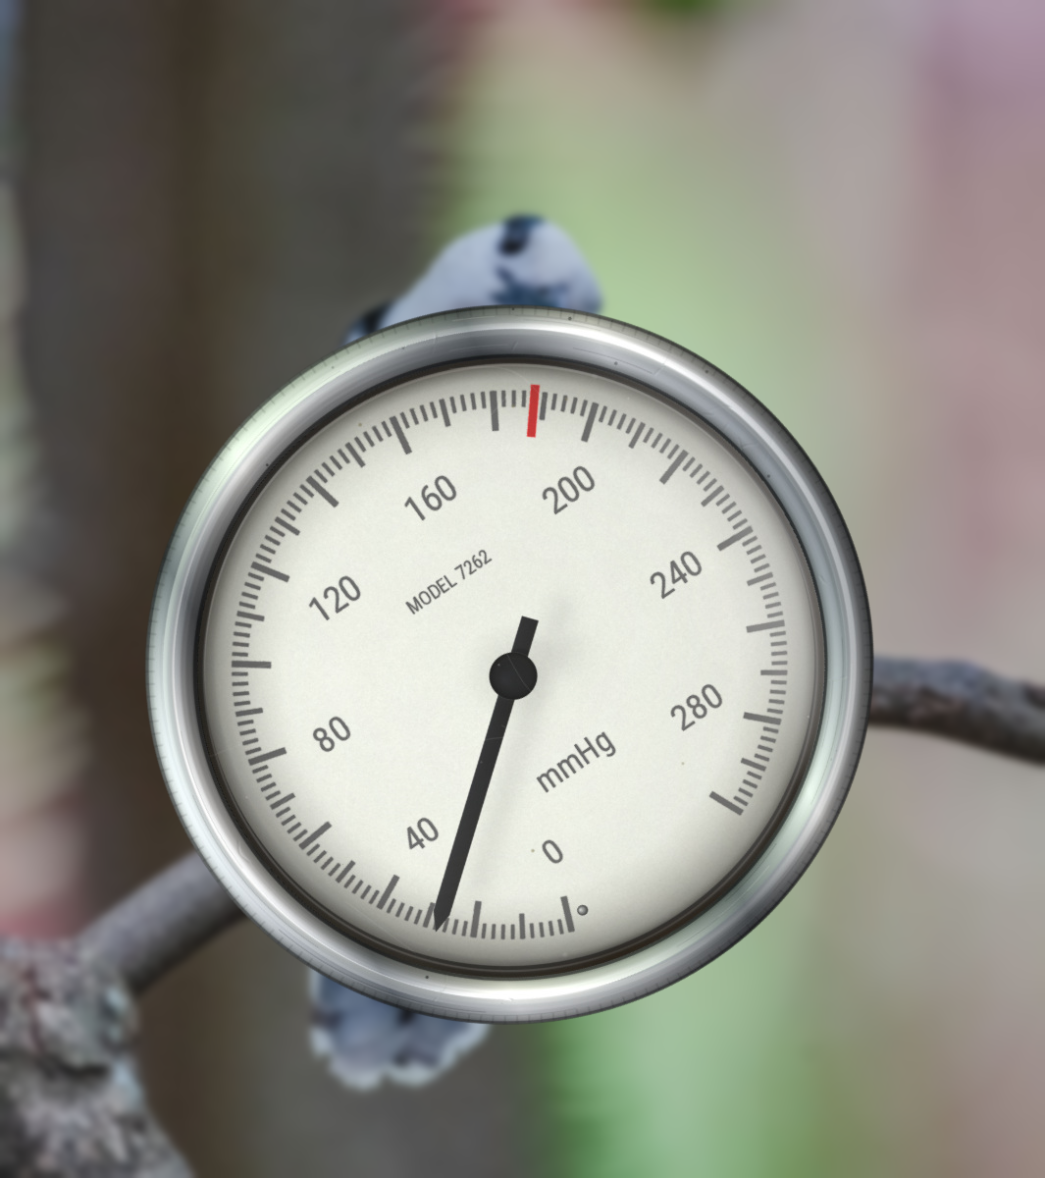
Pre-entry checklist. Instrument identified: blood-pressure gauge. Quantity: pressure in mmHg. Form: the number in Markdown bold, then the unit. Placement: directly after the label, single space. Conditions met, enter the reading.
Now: **28** mmHg
